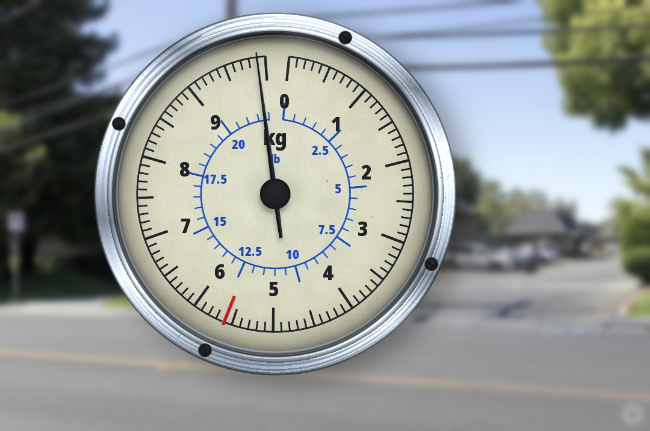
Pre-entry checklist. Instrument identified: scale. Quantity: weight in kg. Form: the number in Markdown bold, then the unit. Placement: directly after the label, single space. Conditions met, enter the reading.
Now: **9.9** kg
